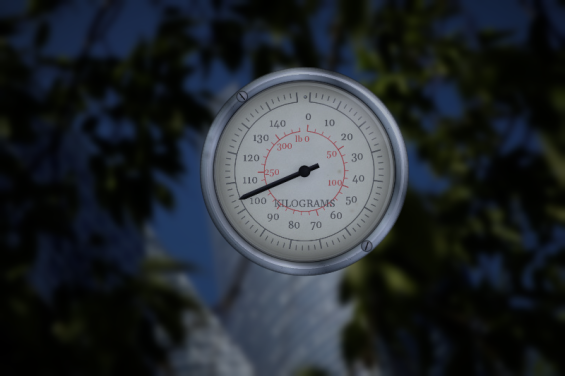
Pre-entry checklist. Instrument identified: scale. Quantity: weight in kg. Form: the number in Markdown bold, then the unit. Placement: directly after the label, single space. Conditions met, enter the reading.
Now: **104** kg
